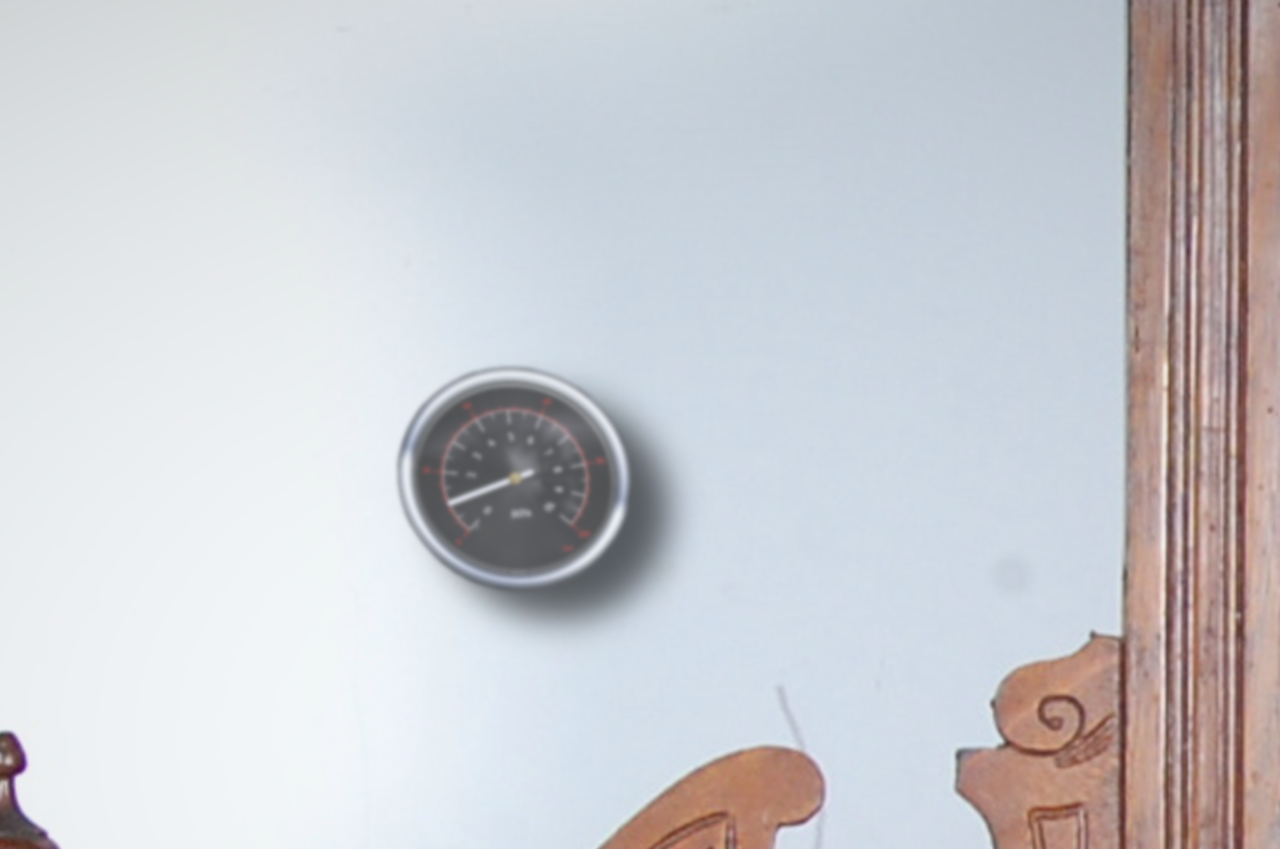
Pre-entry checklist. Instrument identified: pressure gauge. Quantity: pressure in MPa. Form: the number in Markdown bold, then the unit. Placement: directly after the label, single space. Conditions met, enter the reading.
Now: **1** MPa
